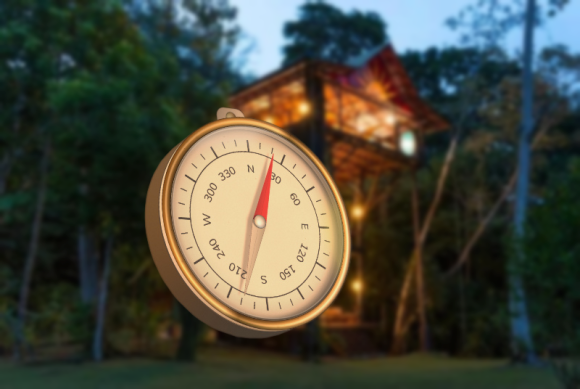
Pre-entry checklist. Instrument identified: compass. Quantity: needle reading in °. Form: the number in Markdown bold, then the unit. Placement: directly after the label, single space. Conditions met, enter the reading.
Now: **20** °
